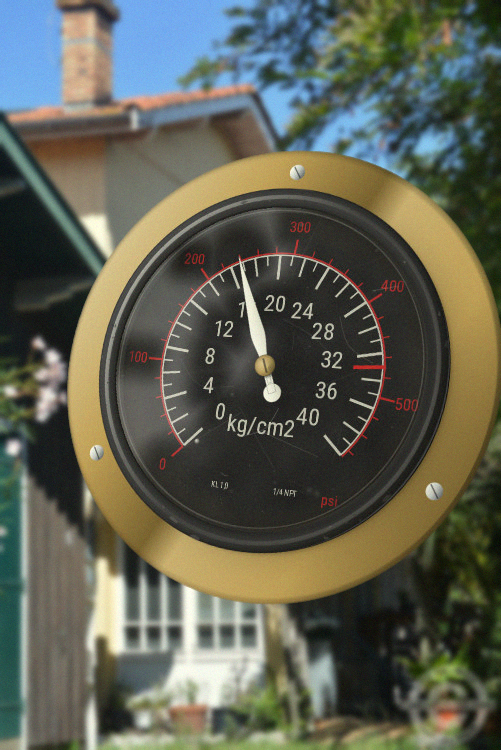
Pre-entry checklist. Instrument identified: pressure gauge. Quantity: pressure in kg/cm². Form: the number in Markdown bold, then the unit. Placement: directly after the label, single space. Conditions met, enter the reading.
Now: **17** kg/cm²
